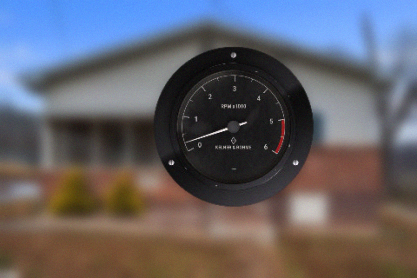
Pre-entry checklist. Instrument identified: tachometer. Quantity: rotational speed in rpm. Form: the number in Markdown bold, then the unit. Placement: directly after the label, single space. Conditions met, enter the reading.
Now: **250** rpm
